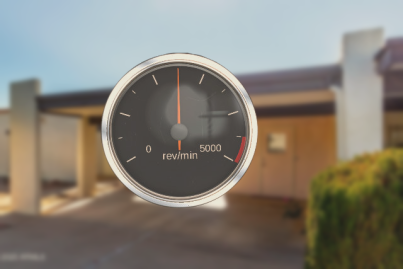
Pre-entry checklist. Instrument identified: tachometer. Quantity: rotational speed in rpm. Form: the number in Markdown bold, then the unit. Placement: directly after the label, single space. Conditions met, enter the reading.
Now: **2500** rpm
